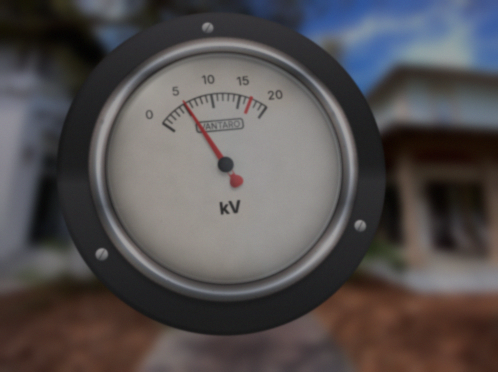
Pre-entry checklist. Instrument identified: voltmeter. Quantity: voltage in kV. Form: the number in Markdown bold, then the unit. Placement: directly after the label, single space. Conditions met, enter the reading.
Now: **5** kV
